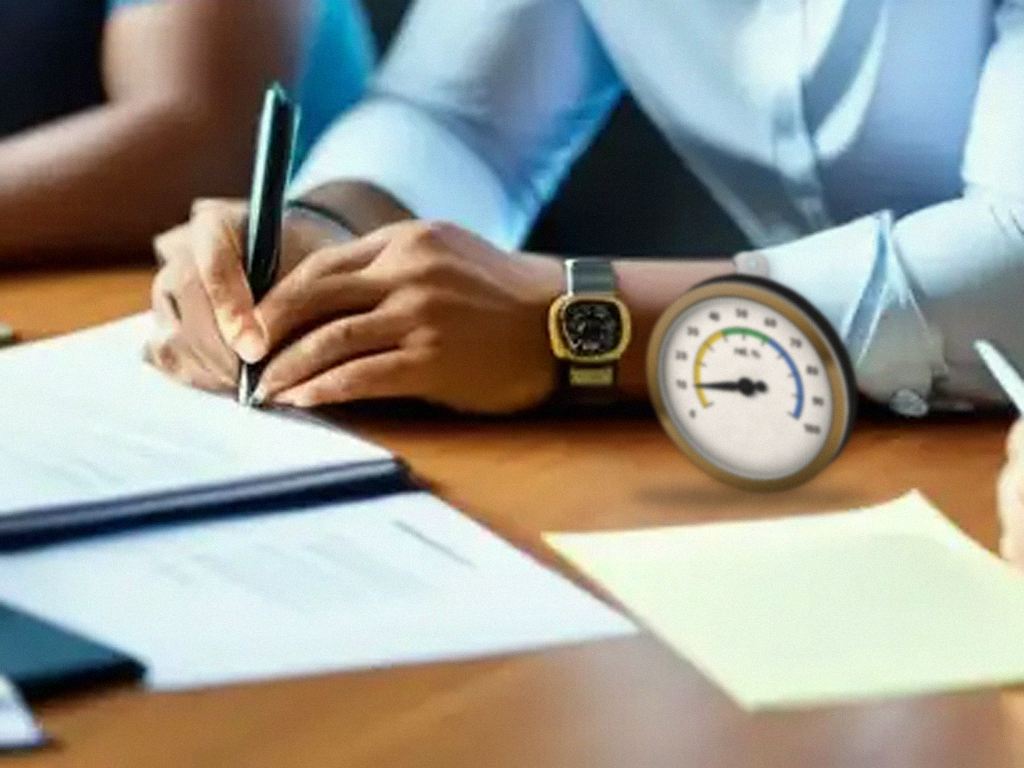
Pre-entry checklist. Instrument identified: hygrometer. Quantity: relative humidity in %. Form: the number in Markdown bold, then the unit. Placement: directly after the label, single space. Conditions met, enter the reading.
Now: **10** %
